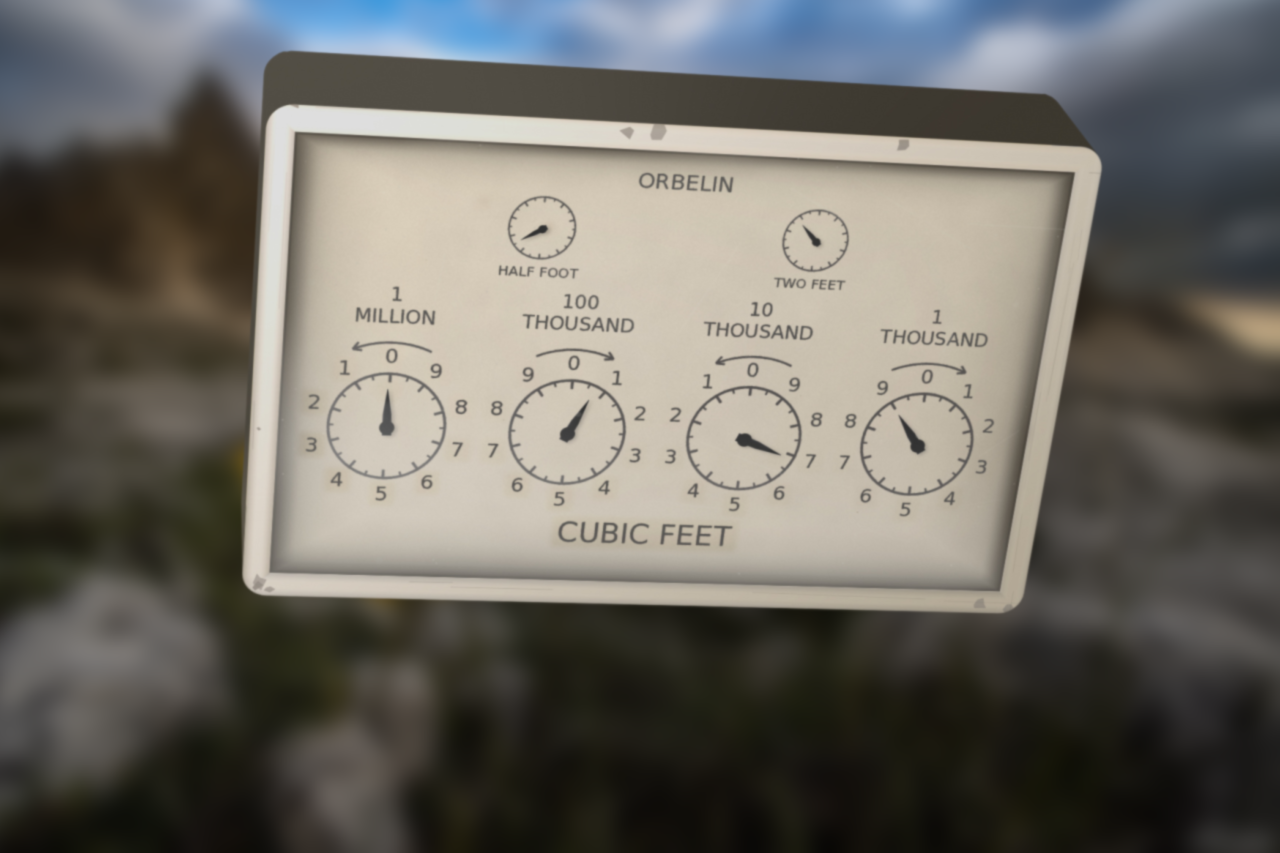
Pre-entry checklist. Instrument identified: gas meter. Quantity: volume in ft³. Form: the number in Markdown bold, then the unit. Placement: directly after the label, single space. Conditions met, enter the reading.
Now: **6900** ft³
